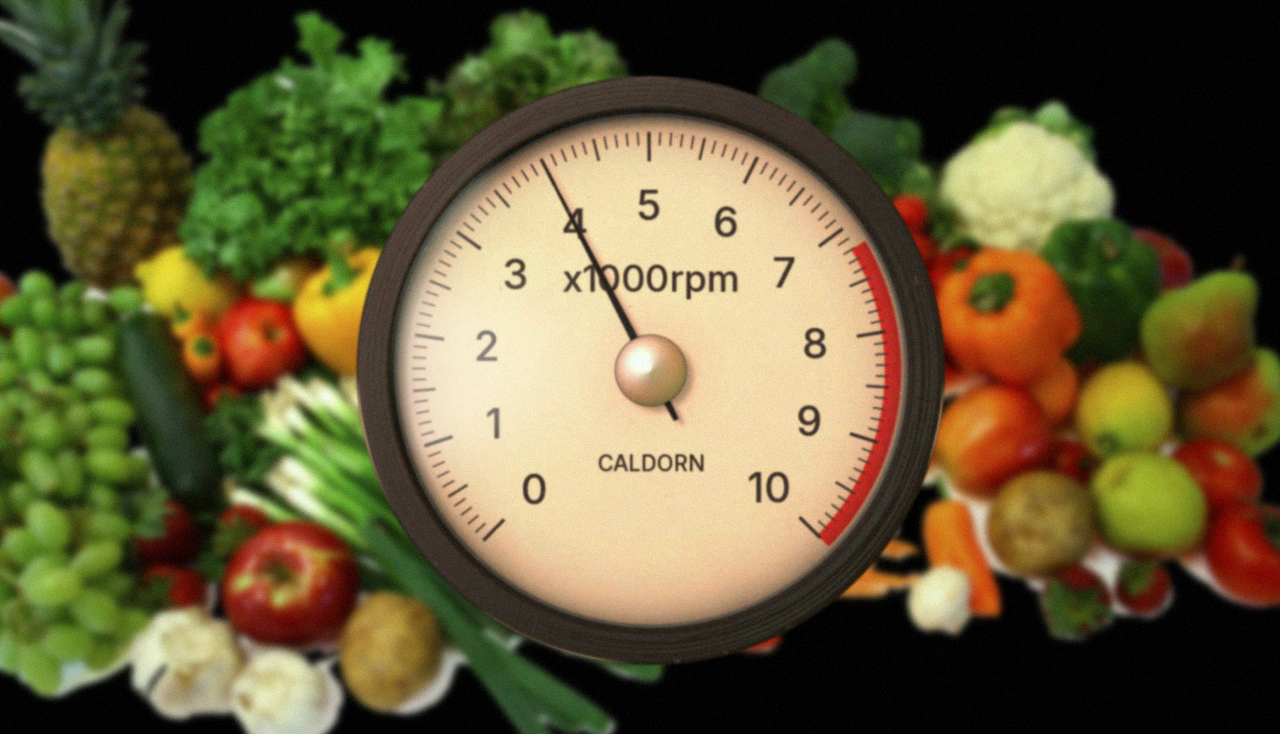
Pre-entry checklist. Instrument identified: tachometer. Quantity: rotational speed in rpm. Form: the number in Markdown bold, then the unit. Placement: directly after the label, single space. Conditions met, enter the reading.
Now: **4000** rpm
